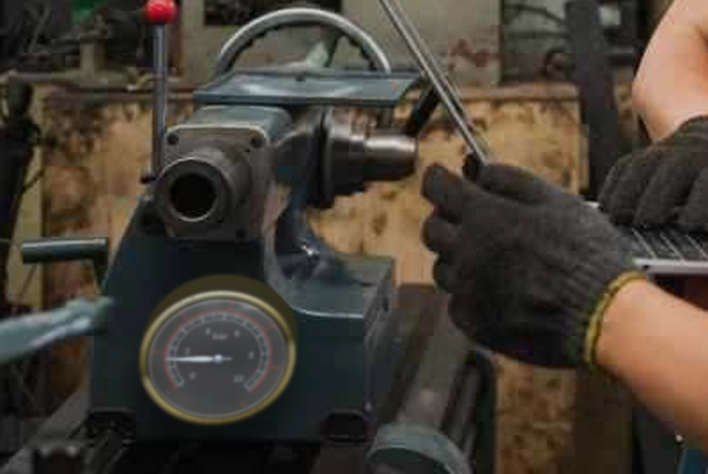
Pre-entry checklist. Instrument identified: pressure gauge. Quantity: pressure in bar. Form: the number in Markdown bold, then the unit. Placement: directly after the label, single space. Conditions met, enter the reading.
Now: **1.5** bar
